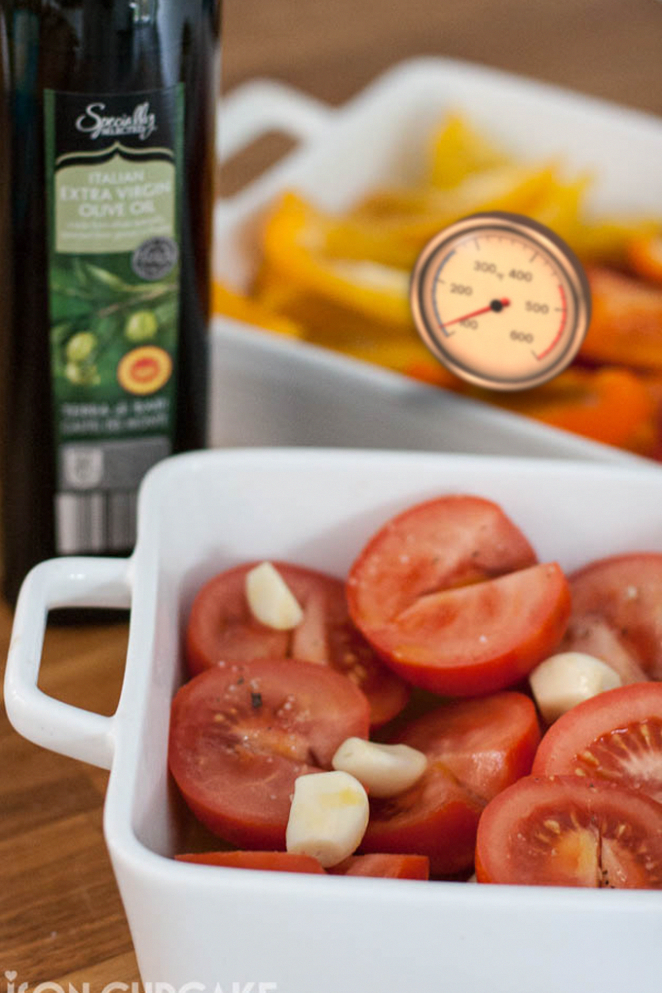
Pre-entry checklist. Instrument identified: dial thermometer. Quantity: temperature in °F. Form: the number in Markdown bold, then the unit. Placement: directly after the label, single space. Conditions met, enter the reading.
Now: **120** °F
